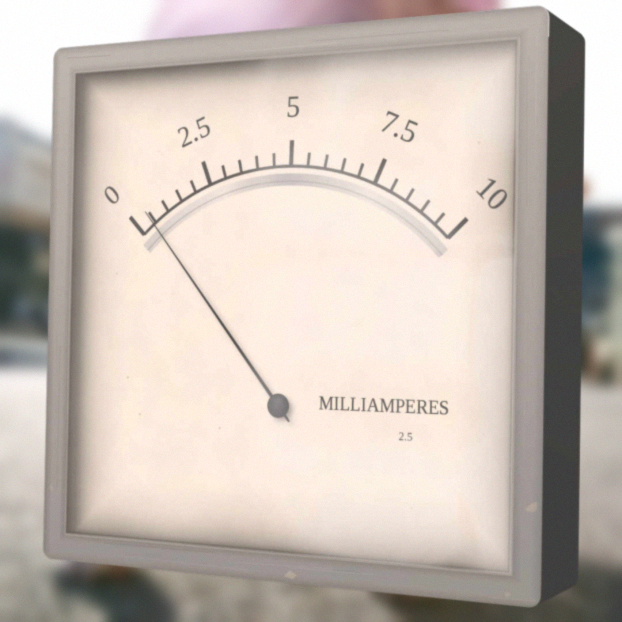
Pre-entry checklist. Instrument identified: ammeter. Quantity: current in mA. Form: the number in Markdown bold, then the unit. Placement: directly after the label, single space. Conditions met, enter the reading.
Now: **0.5** mA
